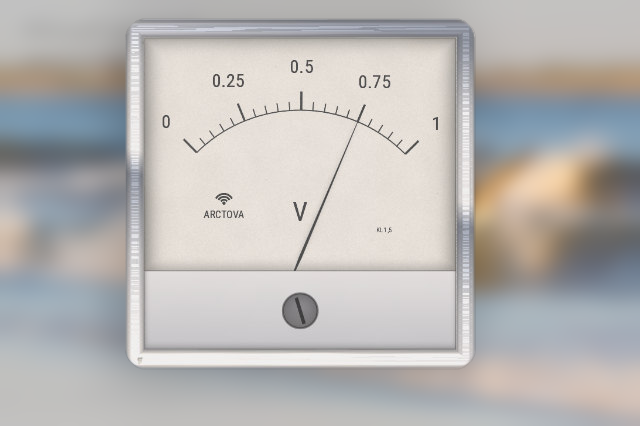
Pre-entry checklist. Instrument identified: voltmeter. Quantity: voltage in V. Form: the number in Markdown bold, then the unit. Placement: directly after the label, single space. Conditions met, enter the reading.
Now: **0.75** V
